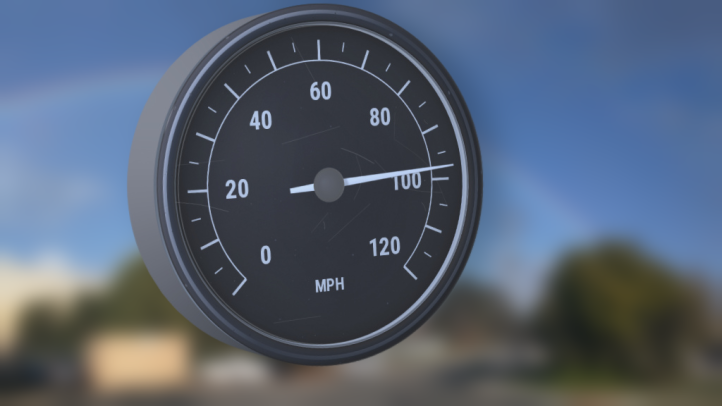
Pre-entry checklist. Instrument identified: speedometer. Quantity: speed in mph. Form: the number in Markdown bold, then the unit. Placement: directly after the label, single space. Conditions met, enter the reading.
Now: **97.5** mph
